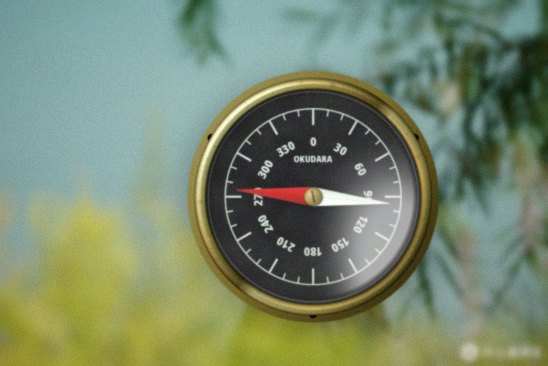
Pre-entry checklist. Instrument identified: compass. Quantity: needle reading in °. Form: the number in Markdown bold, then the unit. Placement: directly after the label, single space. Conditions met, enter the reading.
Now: **275** °
